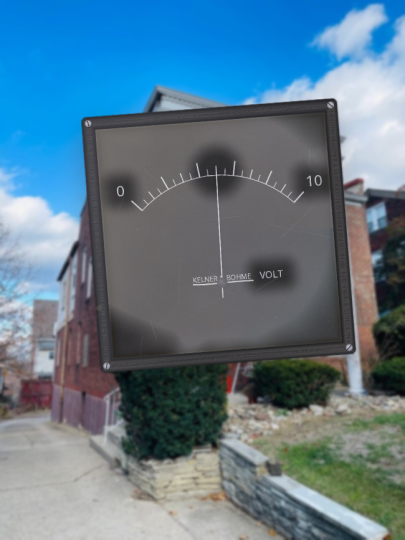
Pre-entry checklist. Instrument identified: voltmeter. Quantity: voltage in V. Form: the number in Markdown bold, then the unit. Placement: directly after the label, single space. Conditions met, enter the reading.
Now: **5** V
